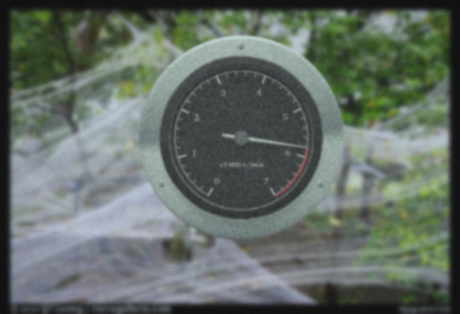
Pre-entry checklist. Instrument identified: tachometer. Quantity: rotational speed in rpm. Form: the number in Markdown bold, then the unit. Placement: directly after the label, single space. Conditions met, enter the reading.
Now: **5800** rpm
